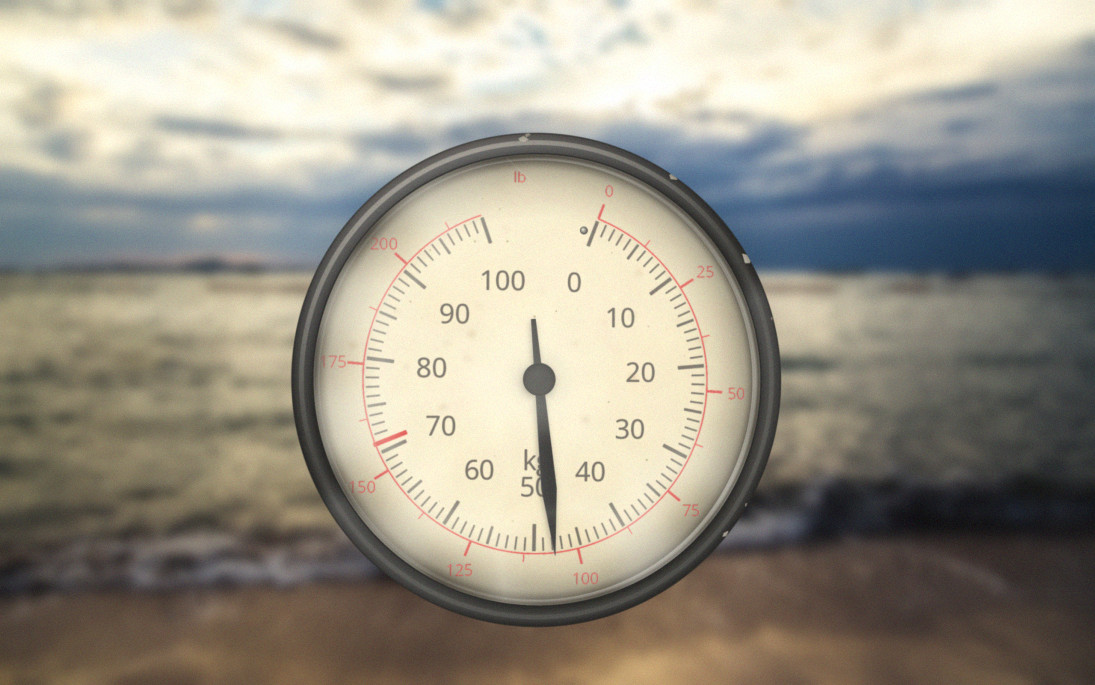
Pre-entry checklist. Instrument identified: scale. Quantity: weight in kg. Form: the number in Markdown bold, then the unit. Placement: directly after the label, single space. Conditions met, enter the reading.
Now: **48** kg
